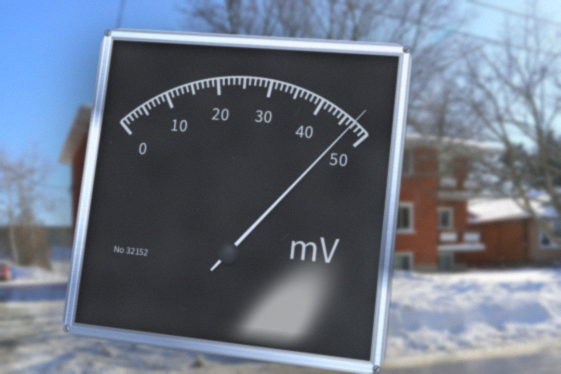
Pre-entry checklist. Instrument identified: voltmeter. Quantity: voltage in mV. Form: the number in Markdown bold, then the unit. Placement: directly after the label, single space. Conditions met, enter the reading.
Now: **47** mV
